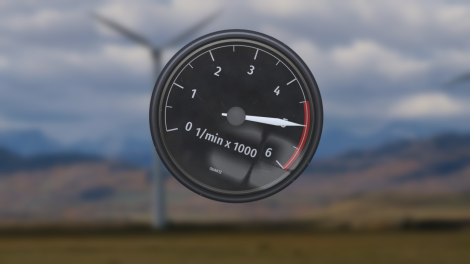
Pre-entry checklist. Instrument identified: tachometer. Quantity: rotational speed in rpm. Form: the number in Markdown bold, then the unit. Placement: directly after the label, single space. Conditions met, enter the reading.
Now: **5000** rpm
